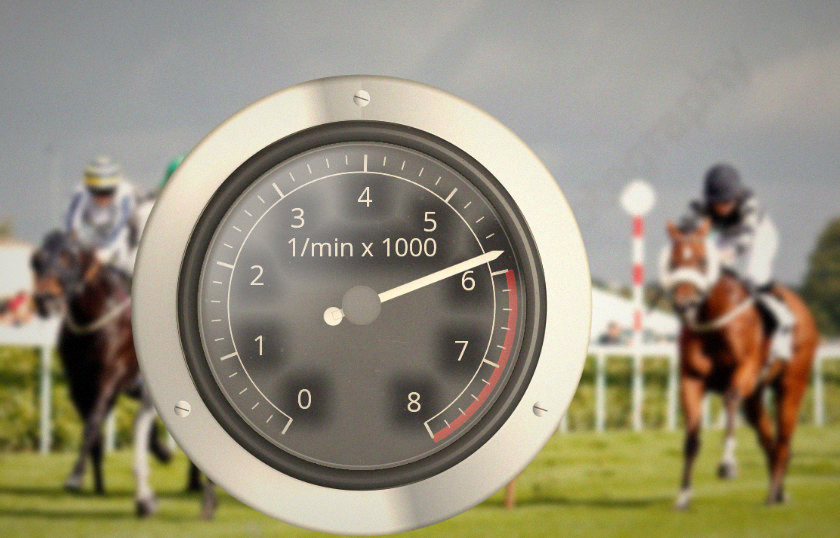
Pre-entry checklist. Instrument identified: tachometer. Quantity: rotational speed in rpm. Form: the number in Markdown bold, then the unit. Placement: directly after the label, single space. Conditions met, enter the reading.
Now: **5800** rpm
